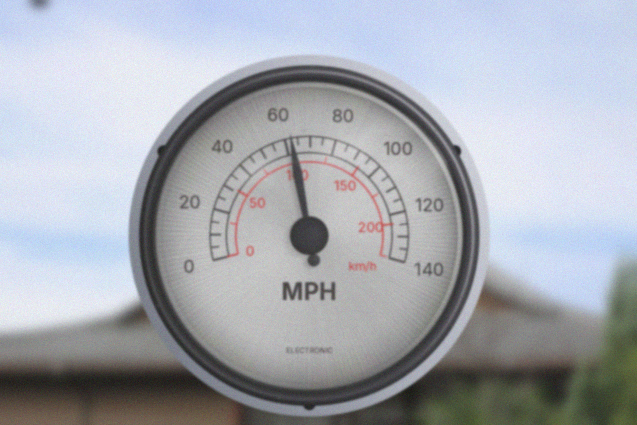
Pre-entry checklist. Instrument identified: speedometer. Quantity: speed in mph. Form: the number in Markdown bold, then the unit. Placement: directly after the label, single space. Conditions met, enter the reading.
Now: **62.5** mph
